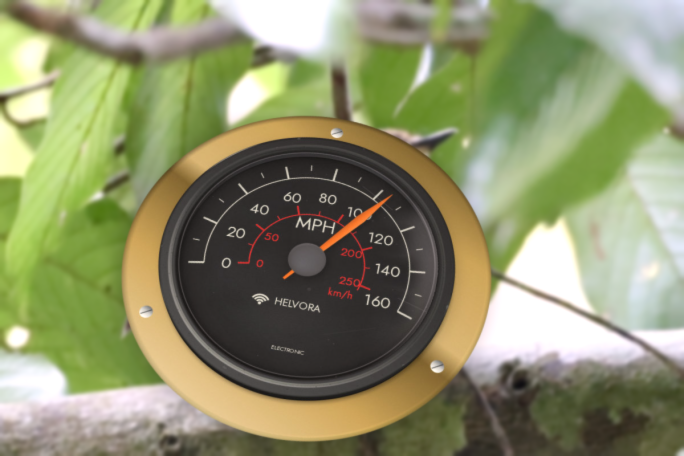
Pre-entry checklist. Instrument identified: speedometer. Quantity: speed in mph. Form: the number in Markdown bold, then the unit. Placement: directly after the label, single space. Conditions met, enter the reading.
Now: **105** mph
